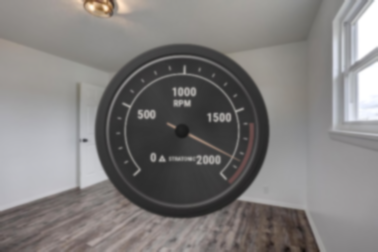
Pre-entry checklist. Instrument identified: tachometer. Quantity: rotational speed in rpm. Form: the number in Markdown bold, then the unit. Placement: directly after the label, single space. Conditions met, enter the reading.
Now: **1850** rpm
